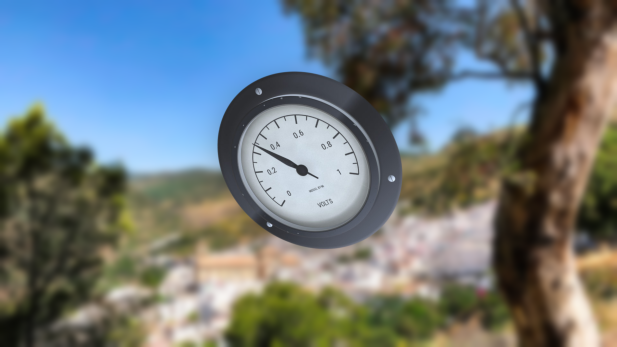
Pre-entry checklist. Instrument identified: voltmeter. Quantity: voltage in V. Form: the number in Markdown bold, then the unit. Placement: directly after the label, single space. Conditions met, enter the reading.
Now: **0.35** V
